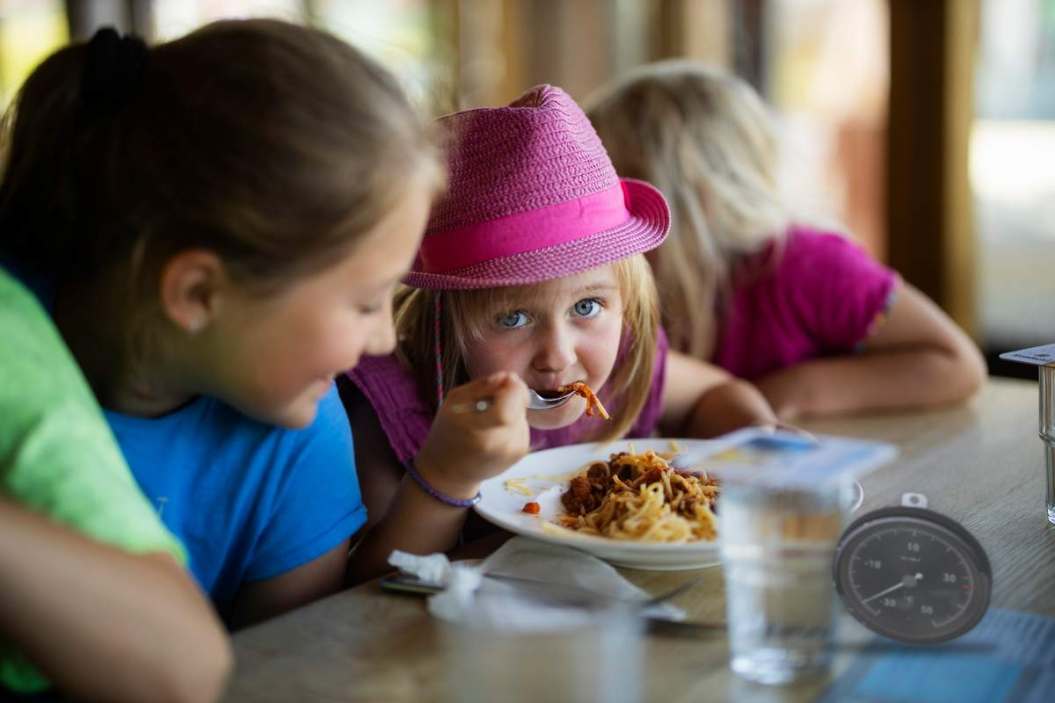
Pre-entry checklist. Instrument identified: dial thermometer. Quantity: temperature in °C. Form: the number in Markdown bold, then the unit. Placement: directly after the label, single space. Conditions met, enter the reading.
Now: **-25** °C
